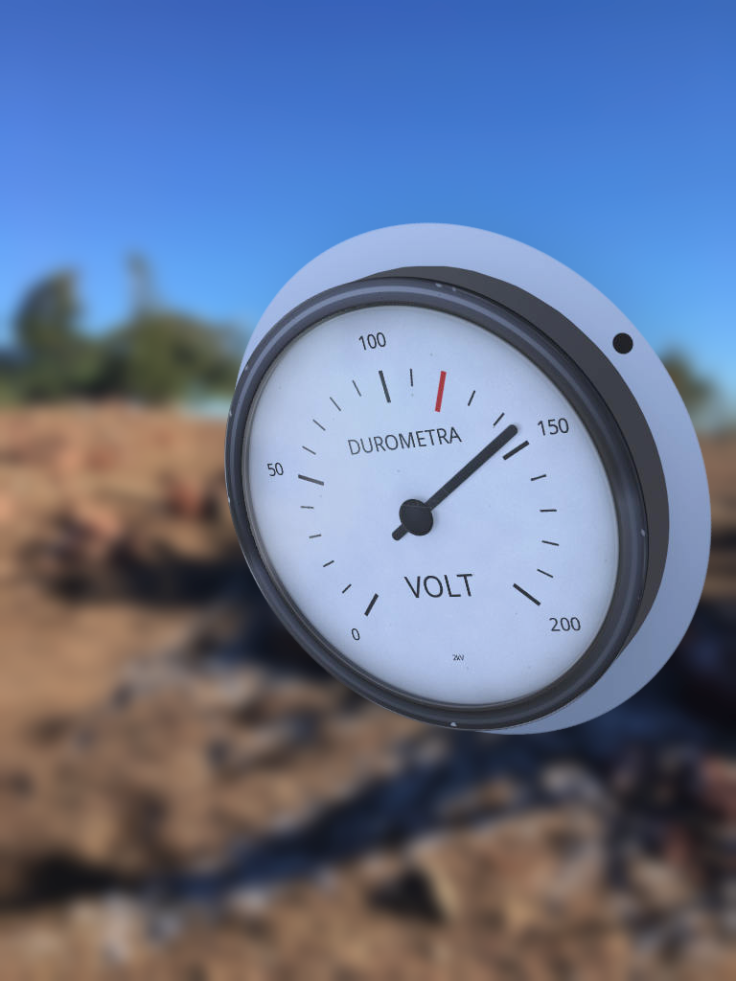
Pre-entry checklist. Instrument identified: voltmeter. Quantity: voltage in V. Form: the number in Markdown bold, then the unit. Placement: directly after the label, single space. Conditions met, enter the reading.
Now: **145** V
